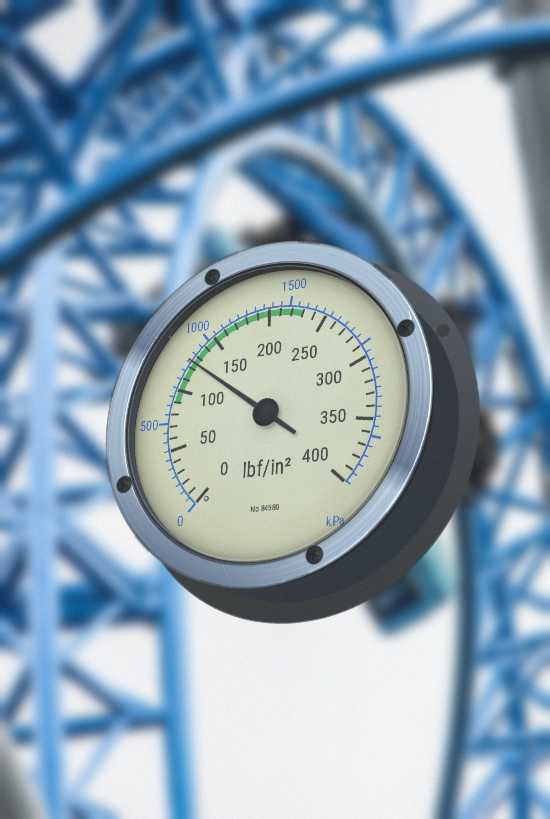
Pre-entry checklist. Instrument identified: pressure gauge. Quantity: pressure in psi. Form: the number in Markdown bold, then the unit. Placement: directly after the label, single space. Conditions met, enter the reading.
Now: **125** psi
